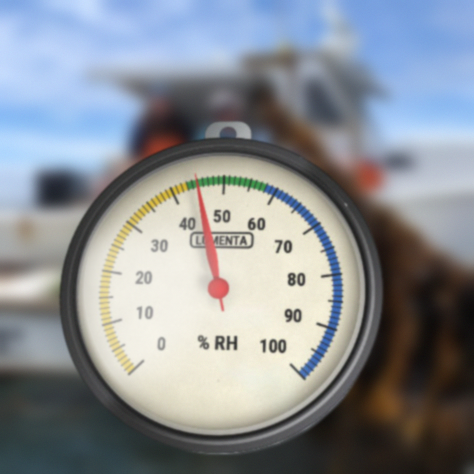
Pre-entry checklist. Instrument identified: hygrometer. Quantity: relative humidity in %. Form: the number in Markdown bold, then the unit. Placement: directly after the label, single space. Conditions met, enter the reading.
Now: **45** %
